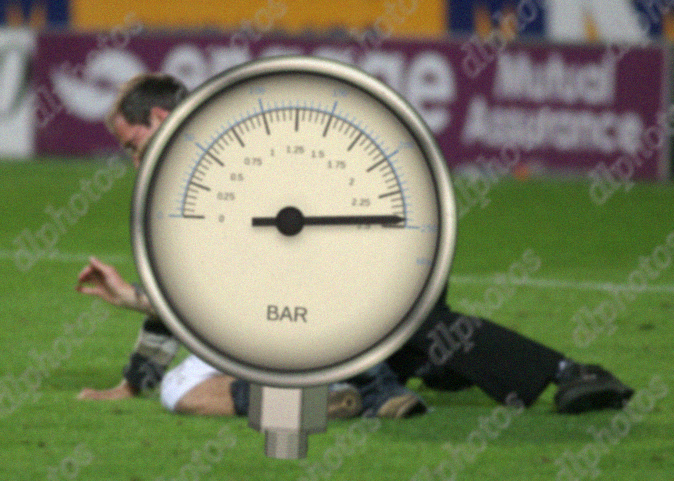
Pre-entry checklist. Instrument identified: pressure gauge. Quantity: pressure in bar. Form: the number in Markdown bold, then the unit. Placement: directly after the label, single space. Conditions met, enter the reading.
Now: **2.45** bar
